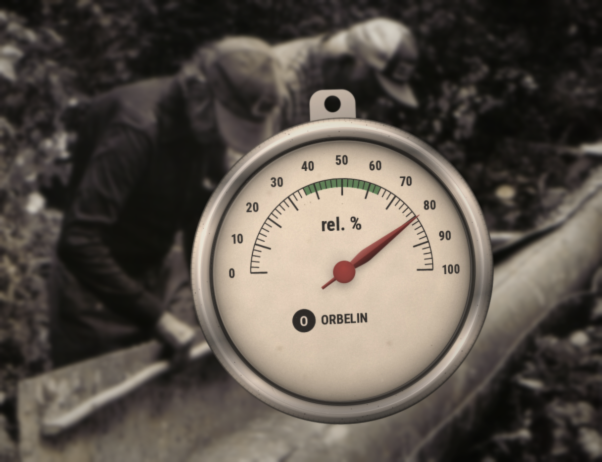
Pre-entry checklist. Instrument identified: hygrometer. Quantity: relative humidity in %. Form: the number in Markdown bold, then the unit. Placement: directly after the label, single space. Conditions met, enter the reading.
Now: **80** %
